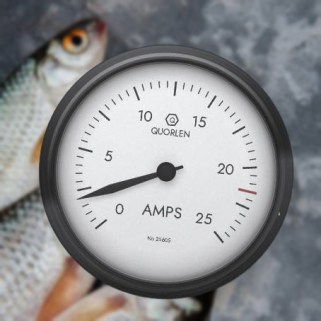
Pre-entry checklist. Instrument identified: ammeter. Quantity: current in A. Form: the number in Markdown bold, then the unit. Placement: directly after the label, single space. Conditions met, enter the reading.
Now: **2** A
